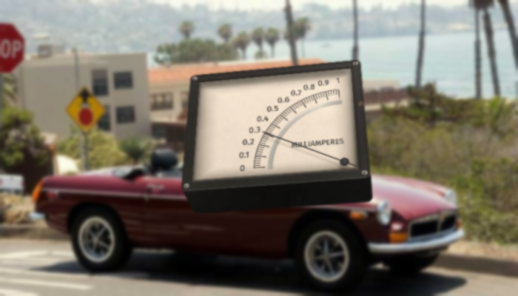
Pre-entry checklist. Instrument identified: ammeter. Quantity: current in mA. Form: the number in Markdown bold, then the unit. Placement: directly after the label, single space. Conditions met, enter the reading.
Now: **0.3** mA
